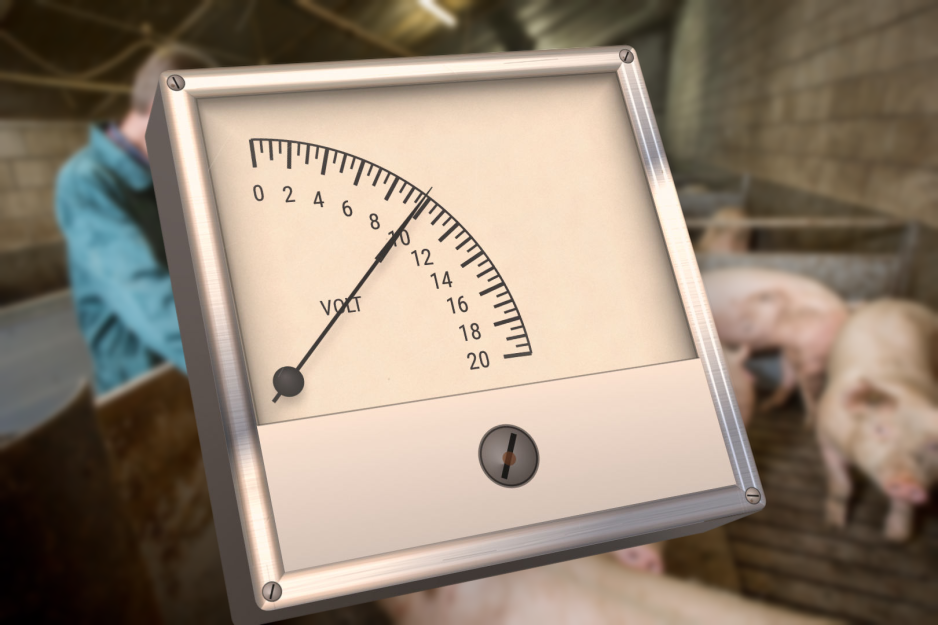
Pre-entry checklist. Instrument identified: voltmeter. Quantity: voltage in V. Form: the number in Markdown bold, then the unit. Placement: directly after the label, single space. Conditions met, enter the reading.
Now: **9.75** V
